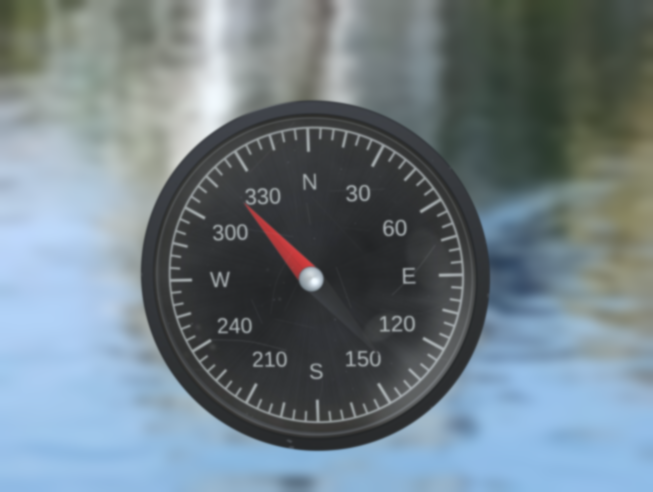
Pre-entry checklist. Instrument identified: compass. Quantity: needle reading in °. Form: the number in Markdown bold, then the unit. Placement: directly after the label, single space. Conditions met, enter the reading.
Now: **320** °
